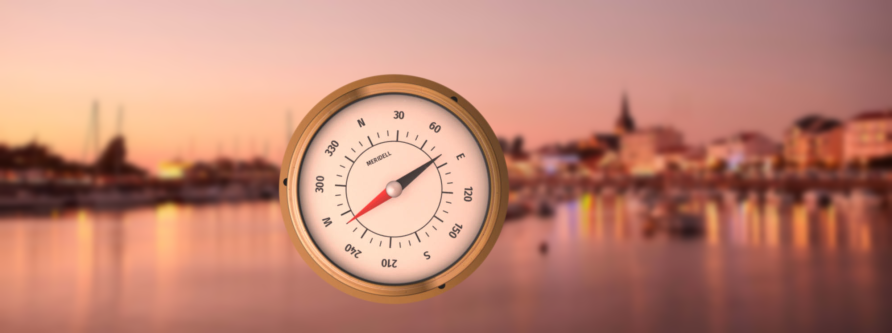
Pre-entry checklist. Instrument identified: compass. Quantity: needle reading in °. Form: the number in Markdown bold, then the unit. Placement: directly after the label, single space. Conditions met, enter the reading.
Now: **260** °
